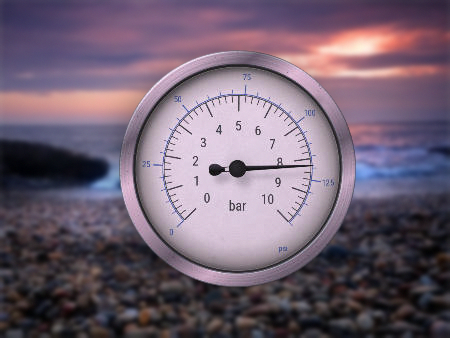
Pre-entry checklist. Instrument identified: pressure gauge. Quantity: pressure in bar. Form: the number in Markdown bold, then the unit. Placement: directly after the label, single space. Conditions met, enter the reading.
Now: **8.2** bar
